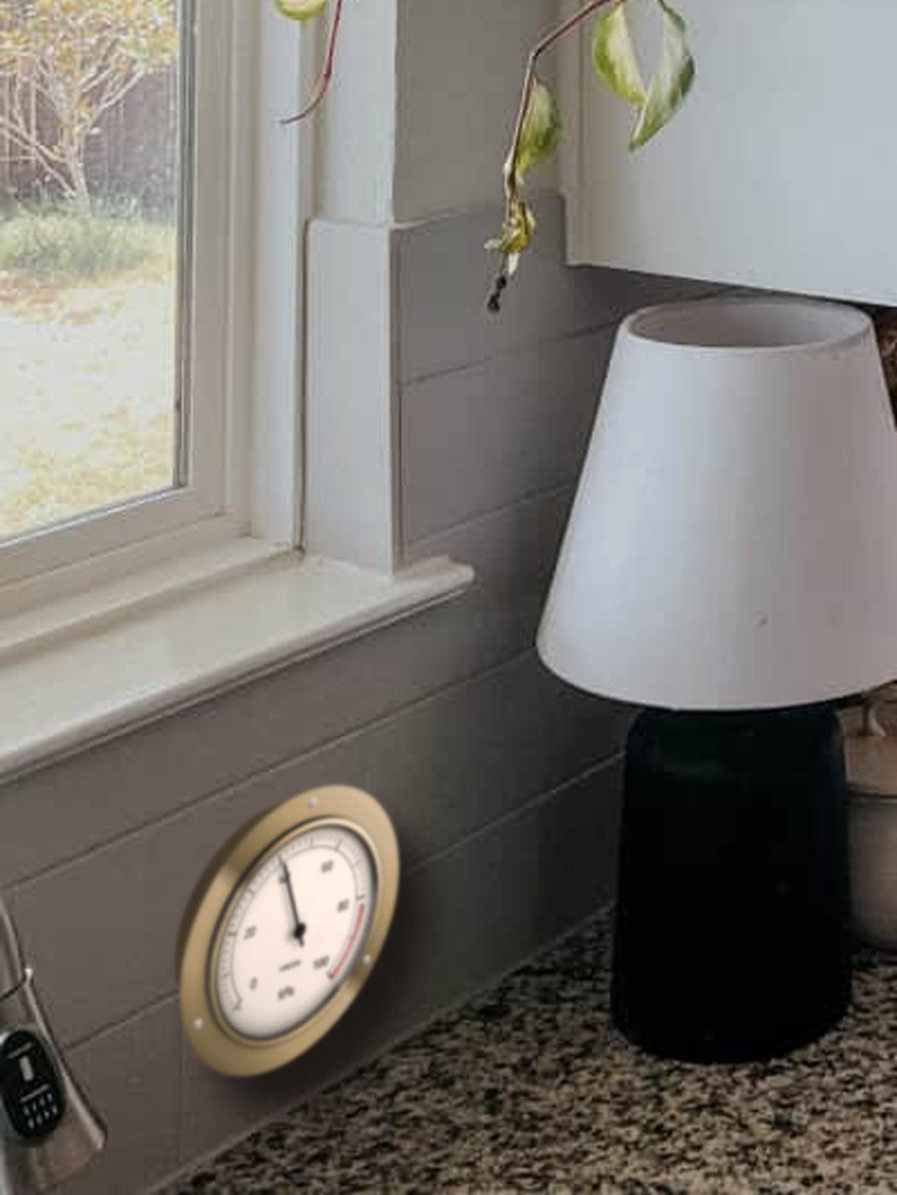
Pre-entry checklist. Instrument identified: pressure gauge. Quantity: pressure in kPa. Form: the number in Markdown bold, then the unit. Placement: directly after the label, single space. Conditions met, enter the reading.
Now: **40** kPa
